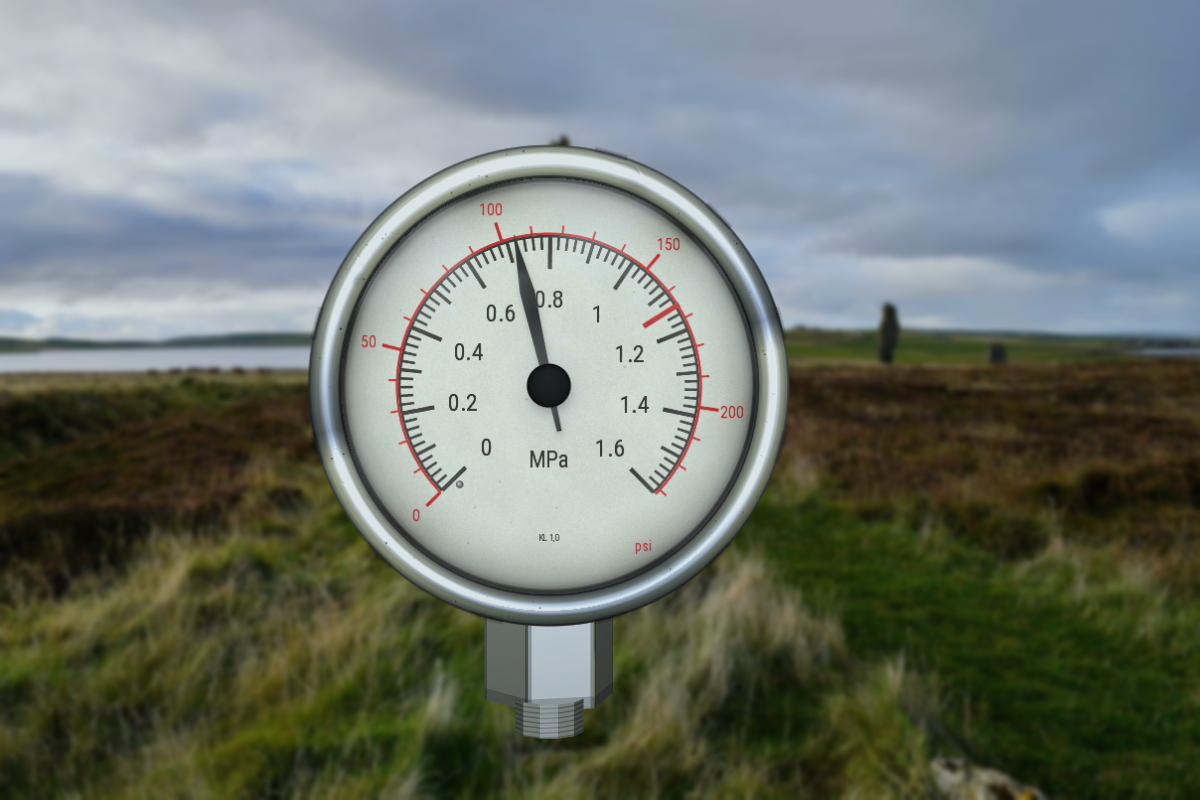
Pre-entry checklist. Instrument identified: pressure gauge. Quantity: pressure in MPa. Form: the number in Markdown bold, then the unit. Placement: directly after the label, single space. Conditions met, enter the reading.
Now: **0.72** MPa
